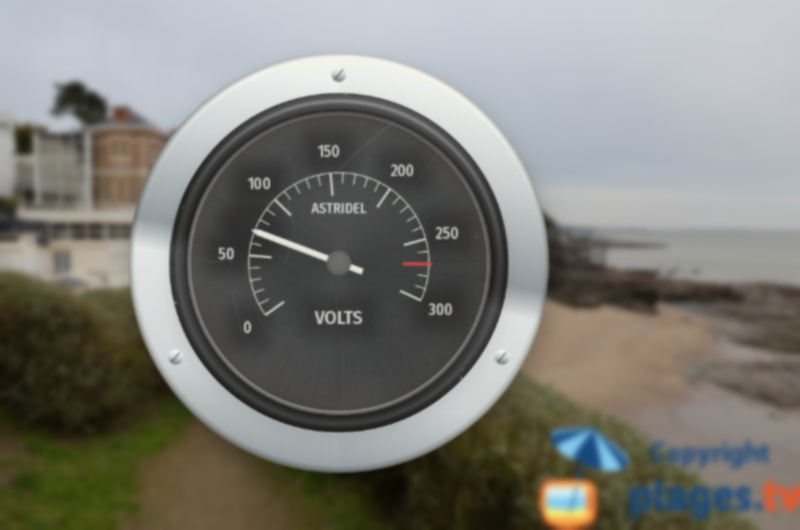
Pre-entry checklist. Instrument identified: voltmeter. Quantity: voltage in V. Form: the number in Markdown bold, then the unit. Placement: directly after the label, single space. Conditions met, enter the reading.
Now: **70** V
